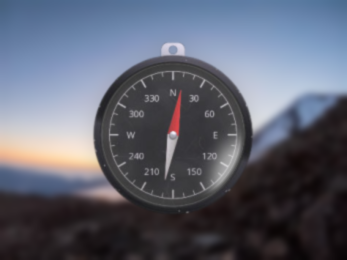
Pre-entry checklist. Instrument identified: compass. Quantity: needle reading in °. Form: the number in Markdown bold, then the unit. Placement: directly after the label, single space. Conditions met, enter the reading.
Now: **10** °
